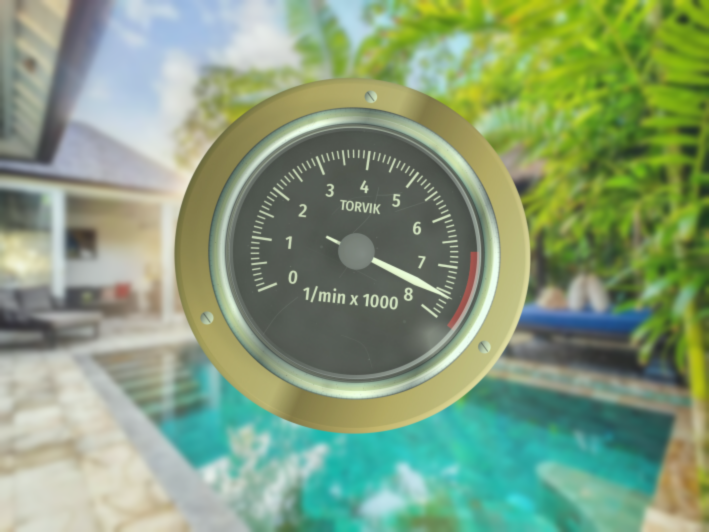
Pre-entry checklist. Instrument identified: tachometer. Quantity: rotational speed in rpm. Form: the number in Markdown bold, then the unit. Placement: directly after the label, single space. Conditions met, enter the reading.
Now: **7600** rpm
